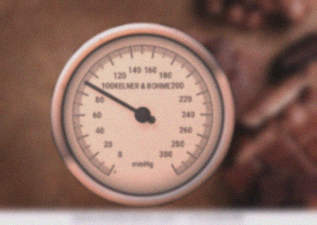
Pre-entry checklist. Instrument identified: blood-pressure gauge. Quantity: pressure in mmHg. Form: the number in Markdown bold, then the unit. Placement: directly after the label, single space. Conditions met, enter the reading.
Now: **90** mmHg
